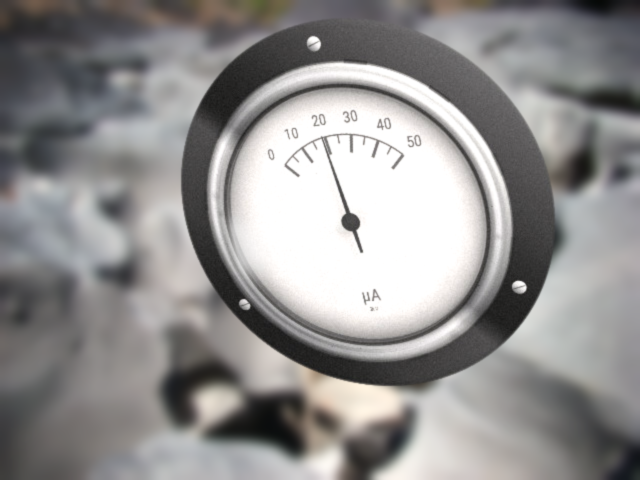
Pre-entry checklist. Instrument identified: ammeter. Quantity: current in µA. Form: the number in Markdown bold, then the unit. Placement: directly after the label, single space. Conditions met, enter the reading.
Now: **20** µA
